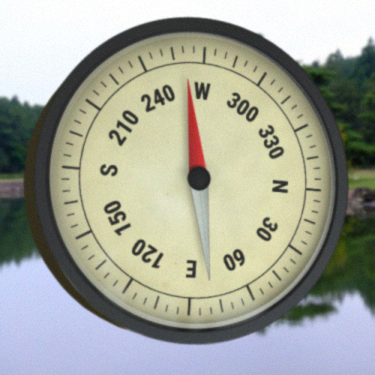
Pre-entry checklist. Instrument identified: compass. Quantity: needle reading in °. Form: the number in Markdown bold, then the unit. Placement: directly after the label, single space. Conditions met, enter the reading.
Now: **260** °
